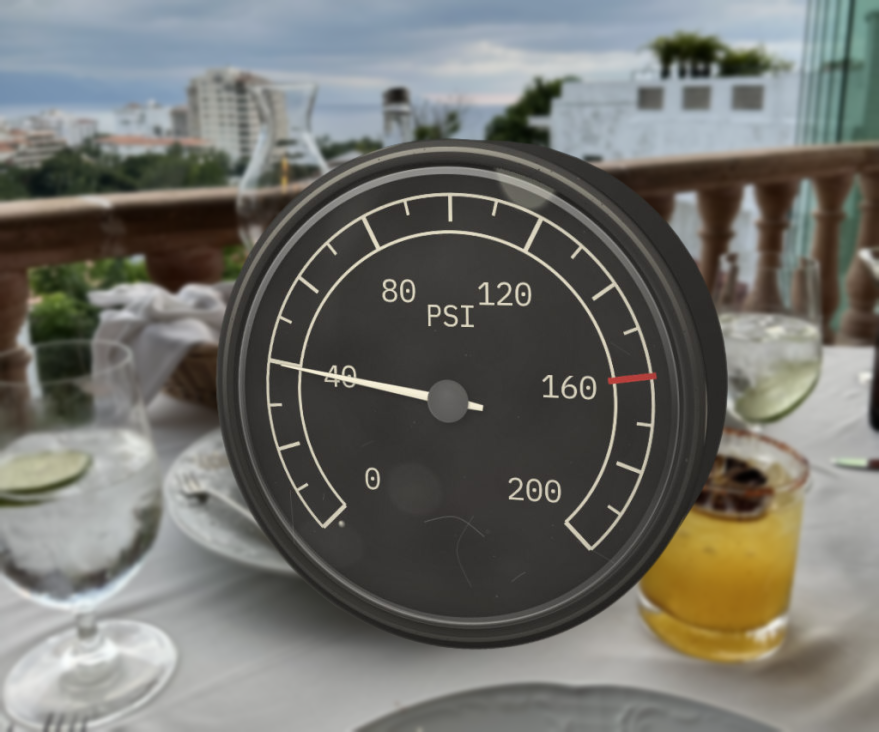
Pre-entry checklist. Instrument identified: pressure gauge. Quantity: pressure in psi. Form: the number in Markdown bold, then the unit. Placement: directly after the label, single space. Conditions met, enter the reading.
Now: **40** psi
